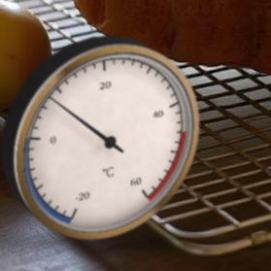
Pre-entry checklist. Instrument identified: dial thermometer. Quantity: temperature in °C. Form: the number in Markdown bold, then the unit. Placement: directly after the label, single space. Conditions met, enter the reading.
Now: **8** °C
